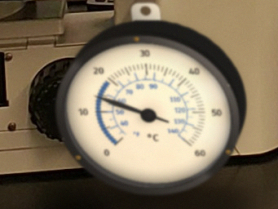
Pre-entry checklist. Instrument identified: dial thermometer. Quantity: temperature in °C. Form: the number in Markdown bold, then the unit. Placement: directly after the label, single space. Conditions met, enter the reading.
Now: **15** °C
